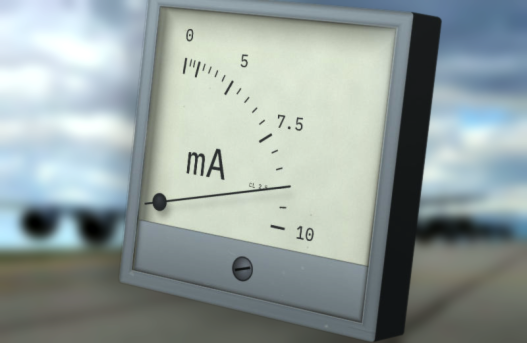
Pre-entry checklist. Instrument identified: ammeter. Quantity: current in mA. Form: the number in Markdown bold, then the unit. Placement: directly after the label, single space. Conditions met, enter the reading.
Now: **9** mA
